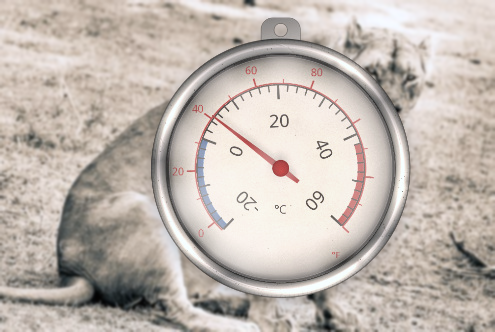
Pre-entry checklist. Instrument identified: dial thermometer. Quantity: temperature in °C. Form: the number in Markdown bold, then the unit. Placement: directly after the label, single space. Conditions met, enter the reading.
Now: **5** °C
